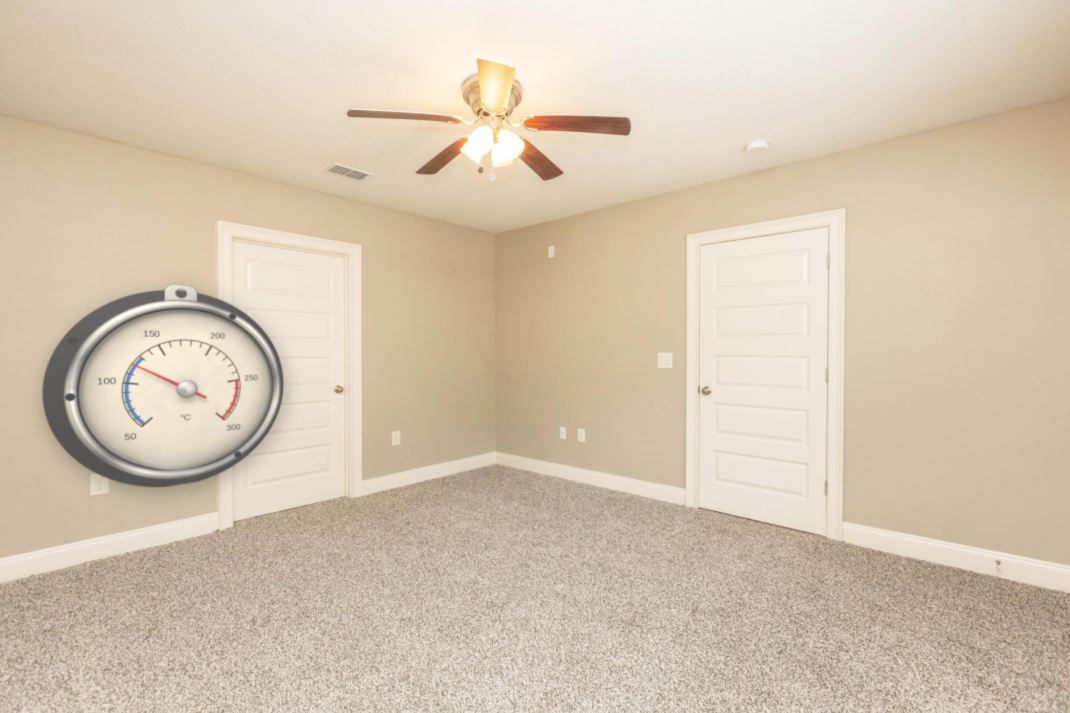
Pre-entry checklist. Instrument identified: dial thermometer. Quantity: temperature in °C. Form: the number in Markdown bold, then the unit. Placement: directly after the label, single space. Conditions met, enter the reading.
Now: **120** °C
